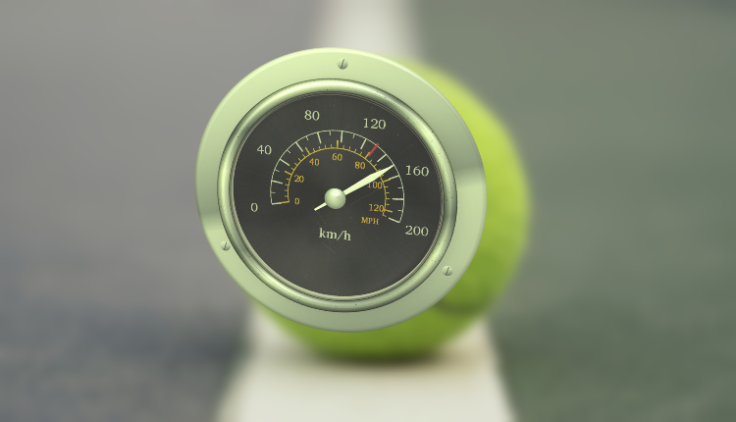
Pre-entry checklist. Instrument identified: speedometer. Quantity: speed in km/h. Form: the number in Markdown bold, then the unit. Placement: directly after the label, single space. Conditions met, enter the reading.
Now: **150** km/h
